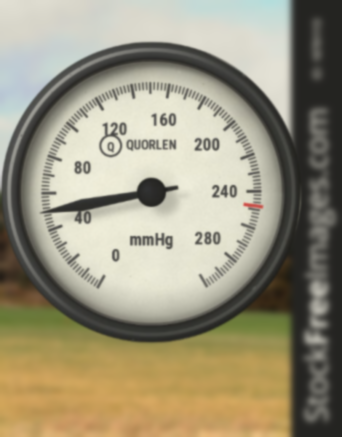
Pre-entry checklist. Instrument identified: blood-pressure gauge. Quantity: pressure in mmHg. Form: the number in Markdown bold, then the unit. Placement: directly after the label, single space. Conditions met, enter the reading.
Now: **50** mmHg
